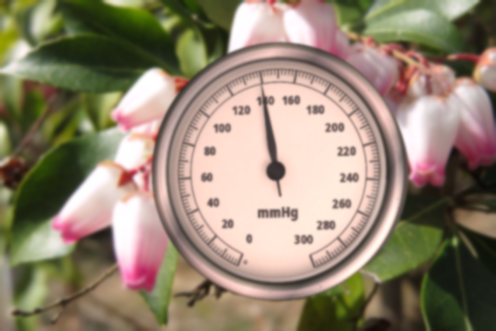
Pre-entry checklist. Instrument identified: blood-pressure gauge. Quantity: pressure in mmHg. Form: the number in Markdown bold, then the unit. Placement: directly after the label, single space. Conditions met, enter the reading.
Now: **140** mmHg
